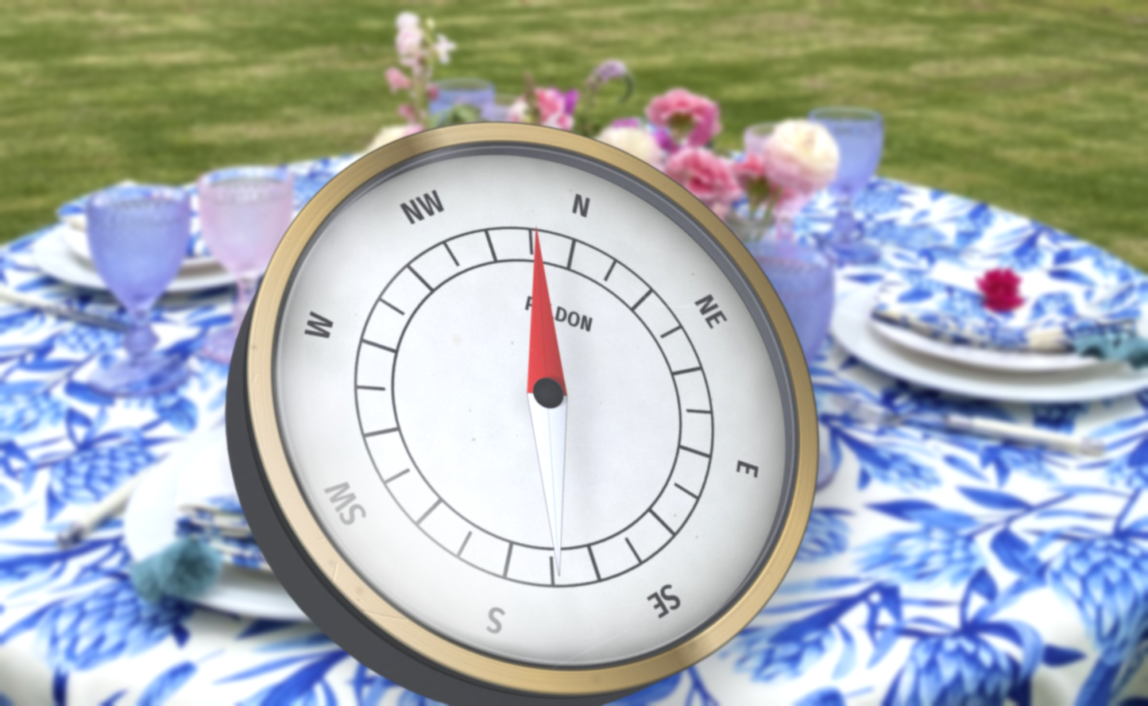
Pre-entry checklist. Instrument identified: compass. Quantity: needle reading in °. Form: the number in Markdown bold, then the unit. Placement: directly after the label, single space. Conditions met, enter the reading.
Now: **345** °
